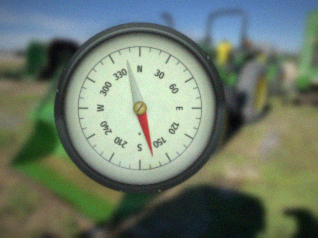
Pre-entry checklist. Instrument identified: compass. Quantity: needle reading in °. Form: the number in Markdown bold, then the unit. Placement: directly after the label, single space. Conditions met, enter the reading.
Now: **165** °
